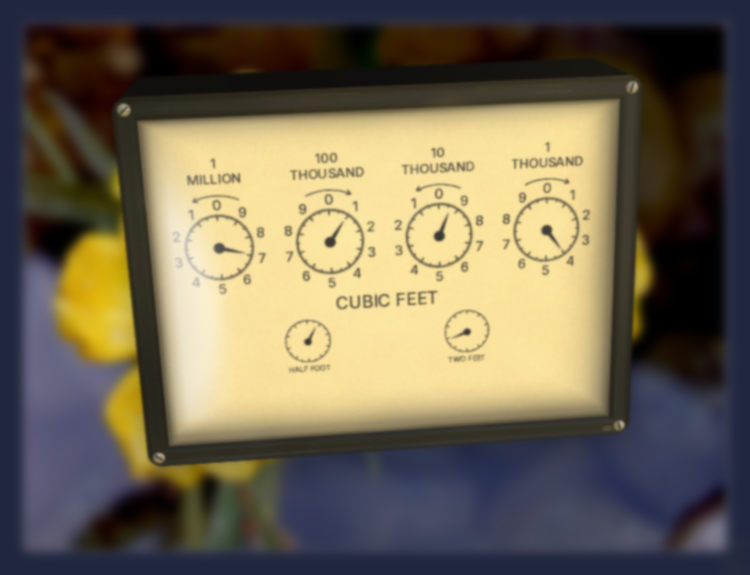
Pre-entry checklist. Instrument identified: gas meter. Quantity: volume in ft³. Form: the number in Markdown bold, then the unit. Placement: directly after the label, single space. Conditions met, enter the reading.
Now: **709400** ft³
